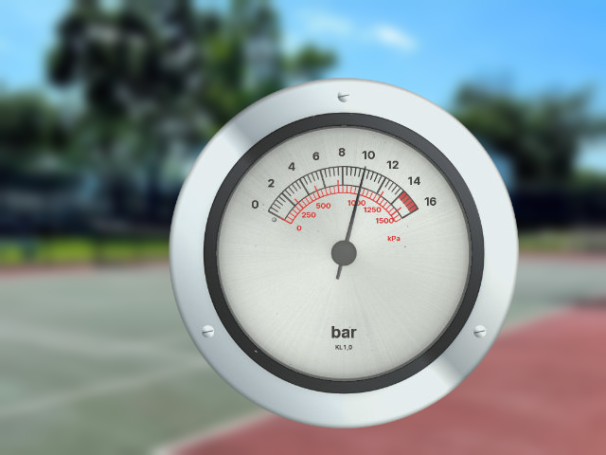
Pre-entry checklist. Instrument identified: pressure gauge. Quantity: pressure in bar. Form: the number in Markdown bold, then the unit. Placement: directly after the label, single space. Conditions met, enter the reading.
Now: **10** bar
